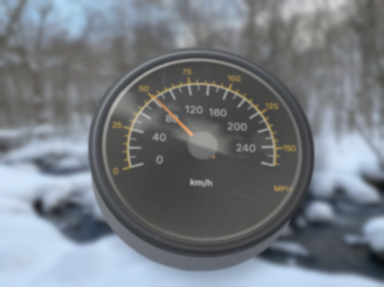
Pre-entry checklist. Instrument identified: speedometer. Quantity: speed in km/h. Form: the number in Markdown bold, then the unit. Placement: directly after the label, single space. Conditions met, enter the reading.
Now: **80** km/h
